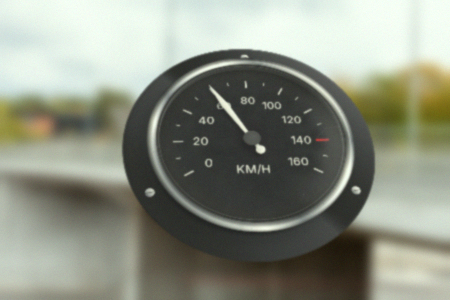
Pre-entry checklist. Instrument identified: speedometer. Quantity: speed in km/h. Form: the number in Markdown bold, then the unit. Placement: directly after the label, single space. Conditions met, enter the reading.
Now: **60** km/h
